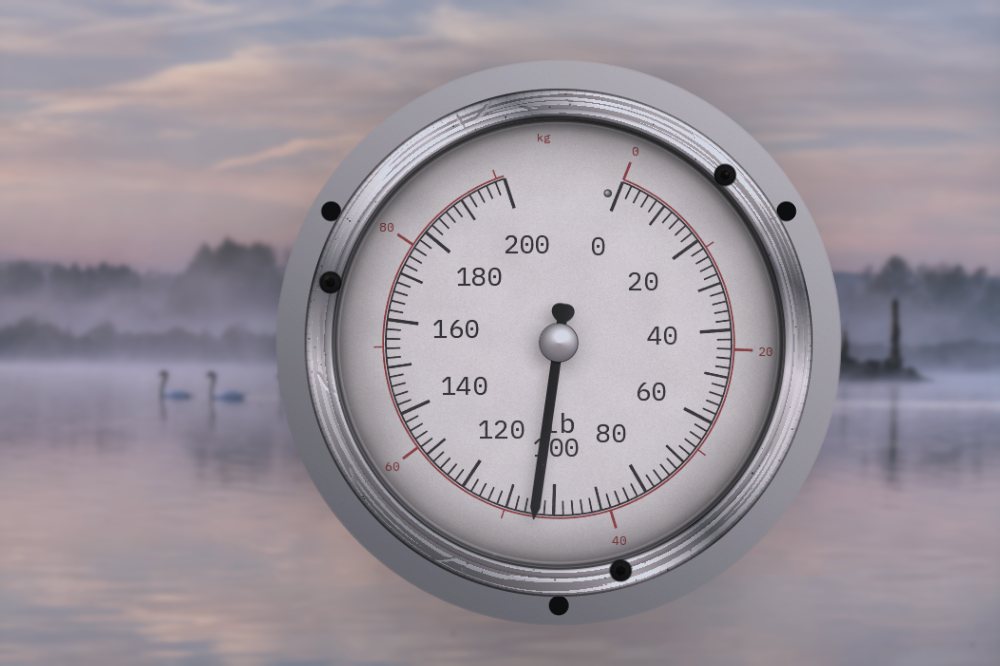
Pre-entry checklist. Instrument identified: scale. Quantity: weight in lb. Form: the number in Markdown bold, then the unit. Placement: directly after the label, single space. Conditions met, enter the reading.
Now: **104** lb
